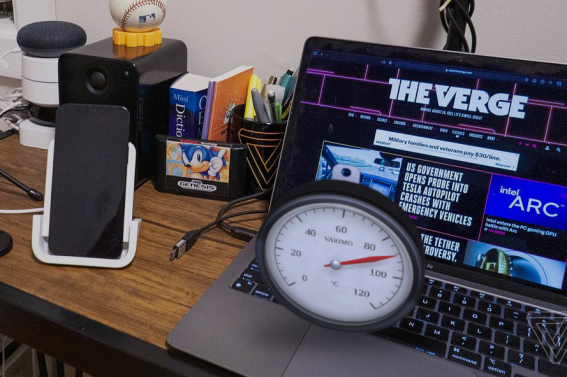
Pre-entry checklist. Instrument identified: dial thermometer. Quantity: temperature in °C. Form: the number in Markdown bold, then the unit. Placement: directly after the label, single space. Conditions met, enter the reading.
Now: **88** °C
